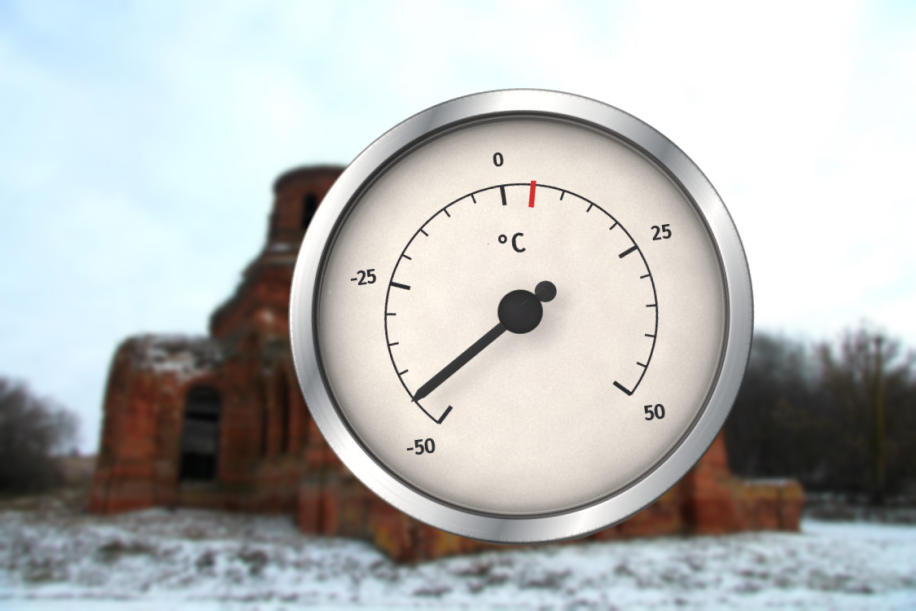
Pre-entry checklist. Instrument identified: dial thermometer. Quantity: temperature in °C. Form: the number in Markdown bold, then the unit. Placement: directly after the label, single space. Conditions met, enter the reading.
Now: **-45** °C
